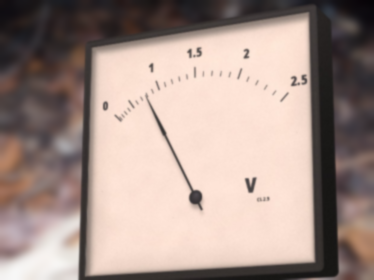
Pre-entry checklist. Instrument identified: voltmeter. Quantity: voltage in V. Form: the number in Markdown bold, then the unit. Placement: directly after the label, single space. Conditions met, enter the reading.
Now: **0.8** V
